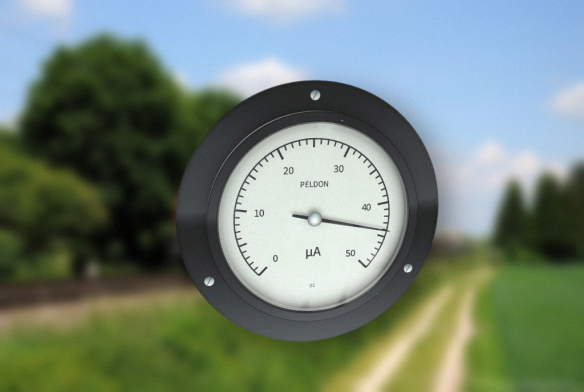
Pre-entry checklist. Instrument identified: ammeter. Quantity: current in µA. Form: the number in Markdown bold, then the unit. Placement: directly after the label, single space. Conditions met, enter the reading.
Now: **44** µA
